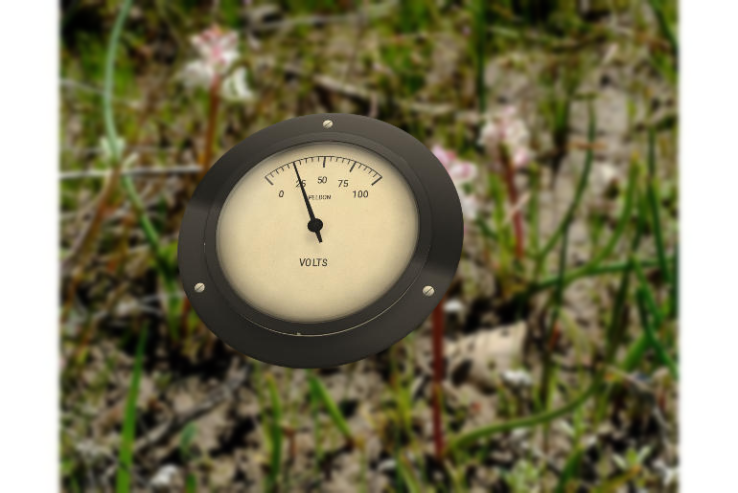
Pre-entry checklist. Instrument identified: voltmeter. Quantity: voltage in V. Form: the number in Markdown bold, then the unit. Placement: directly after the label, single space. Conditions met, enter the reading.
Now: **25** V
